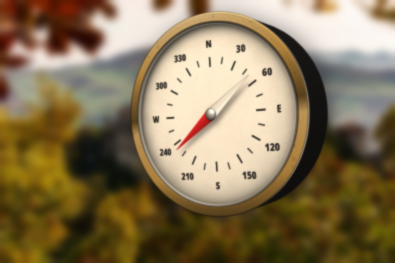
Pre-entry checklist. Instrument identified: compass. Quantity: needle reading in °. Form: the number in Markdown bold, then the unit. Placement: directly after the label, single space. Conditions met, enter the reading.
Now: **232.5** °
